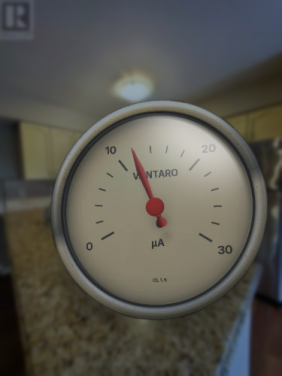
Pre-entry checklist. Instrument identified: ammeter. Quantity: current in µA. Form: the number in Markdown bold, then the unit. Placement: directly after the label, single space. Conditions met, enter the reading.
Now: **12** µA
